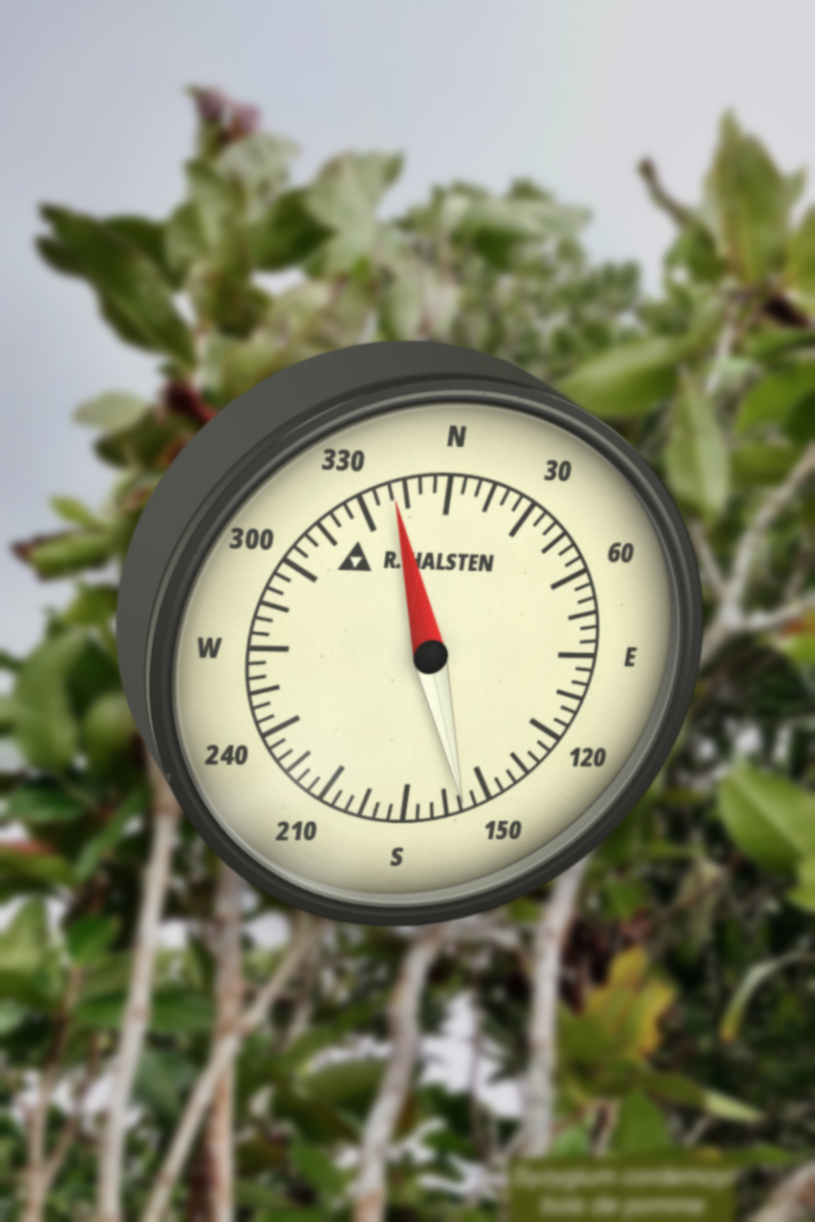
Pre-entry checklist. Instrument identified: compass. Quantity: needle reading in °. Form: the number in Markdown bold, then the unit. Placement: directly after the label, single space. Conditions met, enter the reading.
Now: **340** °
